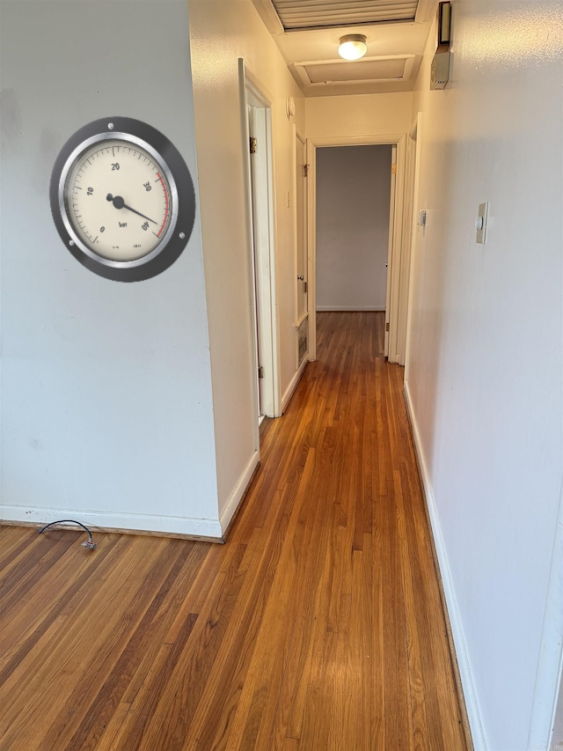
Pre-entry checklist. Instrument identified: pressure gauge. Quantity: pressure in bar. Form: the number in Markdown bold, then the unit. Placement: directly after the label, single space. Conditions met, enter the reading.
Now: **38** bar
